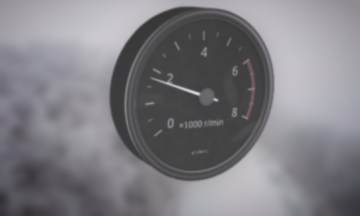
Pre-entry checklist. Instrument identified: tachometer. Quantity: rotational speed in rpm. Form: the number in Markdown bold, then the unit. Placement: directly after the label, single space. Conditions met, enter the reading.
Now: **1750** rpm
